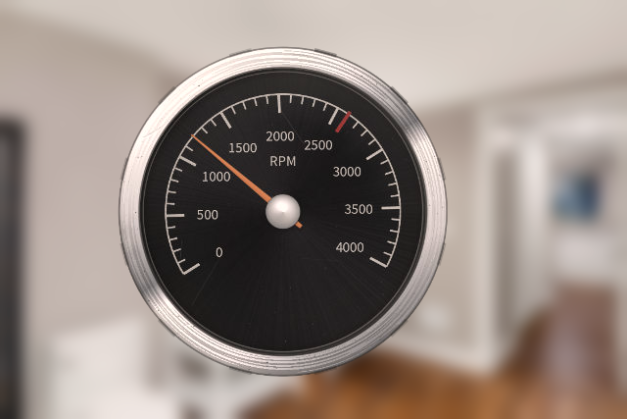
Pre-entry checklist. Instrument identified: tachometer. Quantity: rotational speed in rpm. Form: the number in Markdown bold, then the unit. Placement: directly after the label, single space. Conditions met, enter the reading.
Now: **1200** rpm
